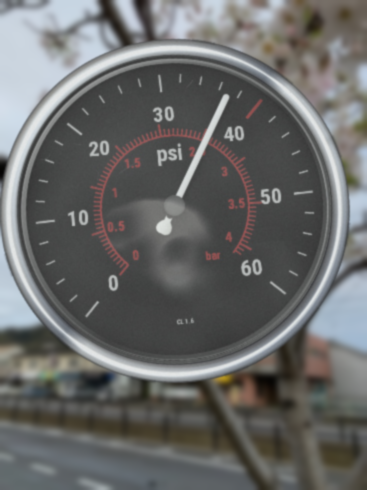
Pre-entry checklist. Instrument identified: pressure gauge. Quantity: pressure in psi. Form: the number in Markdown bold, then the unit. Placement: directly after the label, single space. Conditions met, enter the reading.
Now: **37** psi
